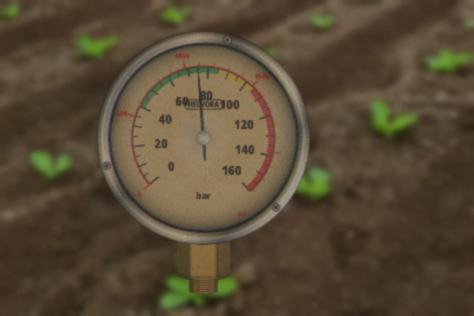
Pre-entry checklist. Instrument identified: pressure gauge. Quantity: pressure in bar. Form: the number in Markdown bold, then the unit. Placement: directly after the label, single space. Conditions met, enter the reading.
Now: **75** bar
